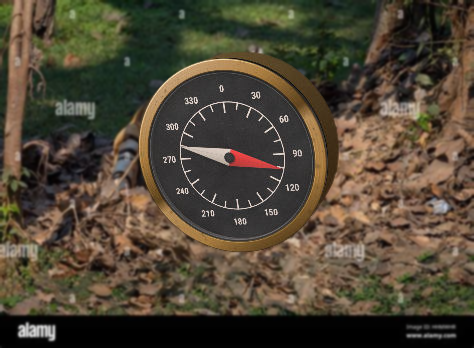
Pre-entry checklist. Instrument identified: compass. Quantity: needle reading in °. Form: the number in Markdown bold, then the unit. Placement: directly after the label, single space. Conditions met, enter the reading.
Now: **105** °
